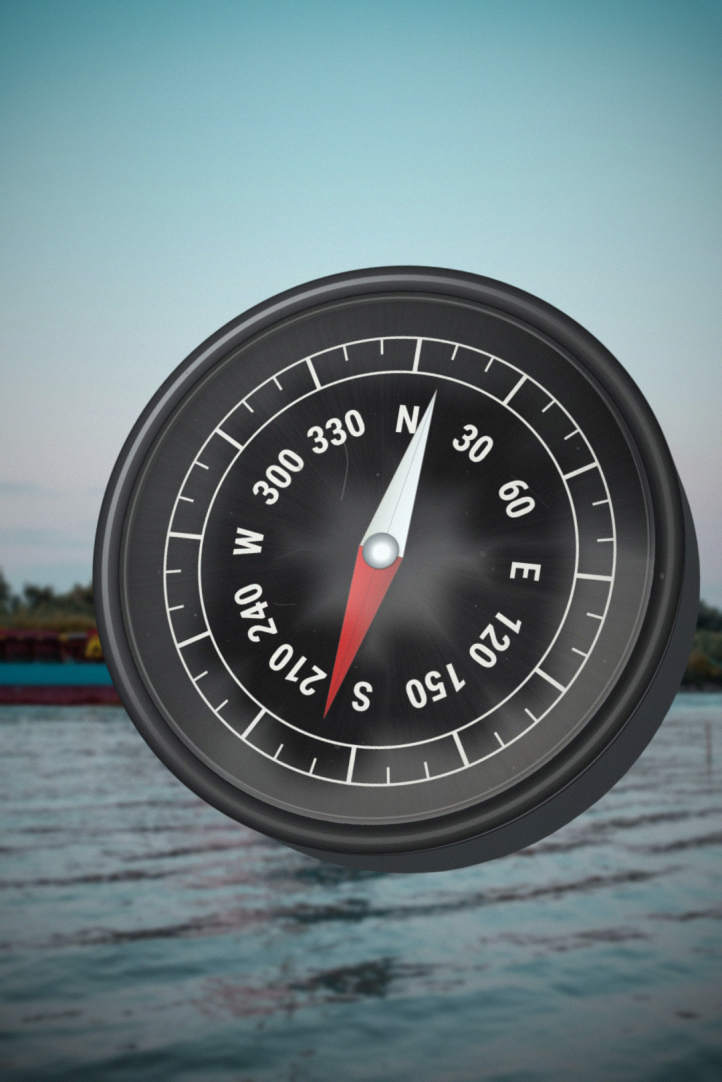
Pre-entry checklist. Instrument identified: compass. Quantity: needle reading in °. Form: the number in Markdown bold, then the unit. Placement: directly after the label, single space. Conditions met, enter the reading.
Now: **190** °
